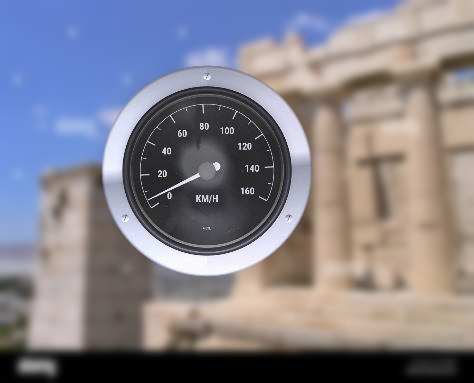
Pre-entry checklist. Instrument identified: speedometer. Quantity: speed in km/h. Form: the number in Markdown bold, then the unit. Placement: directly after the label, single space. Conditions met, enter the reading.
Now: **5** km/h
